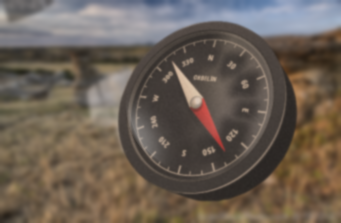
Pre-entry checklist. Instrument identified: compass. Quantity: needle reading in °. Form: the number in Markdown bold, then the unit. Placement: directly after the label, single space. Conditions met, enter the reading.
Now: **135** °
